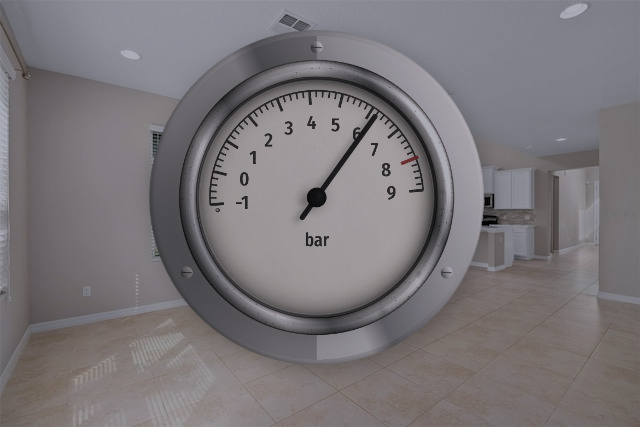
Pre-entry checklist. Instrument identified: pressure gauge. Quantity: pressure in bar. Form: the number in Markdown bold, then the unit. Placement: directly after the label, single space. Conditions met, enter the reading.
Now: **6.2** bar
